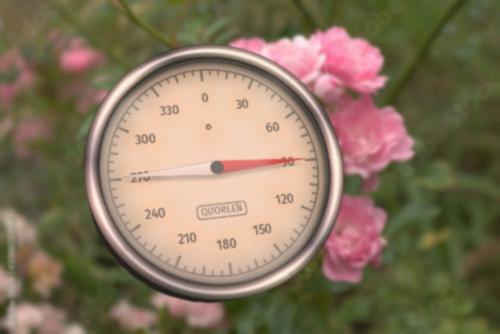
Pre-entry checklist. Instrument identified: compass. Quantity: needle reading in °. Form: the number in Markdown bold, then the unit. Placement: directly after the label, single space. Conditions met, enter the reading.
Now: **90** °
